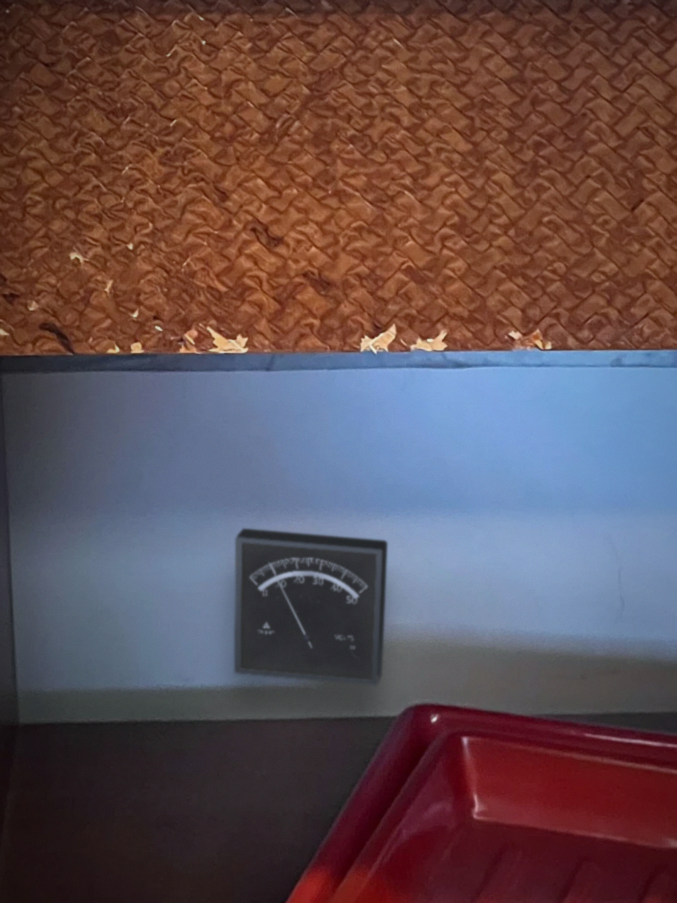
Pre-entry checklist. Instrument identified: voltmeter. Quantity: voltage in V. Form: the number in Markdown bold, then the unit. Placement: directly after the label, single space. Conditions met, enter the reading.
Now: **10** V
